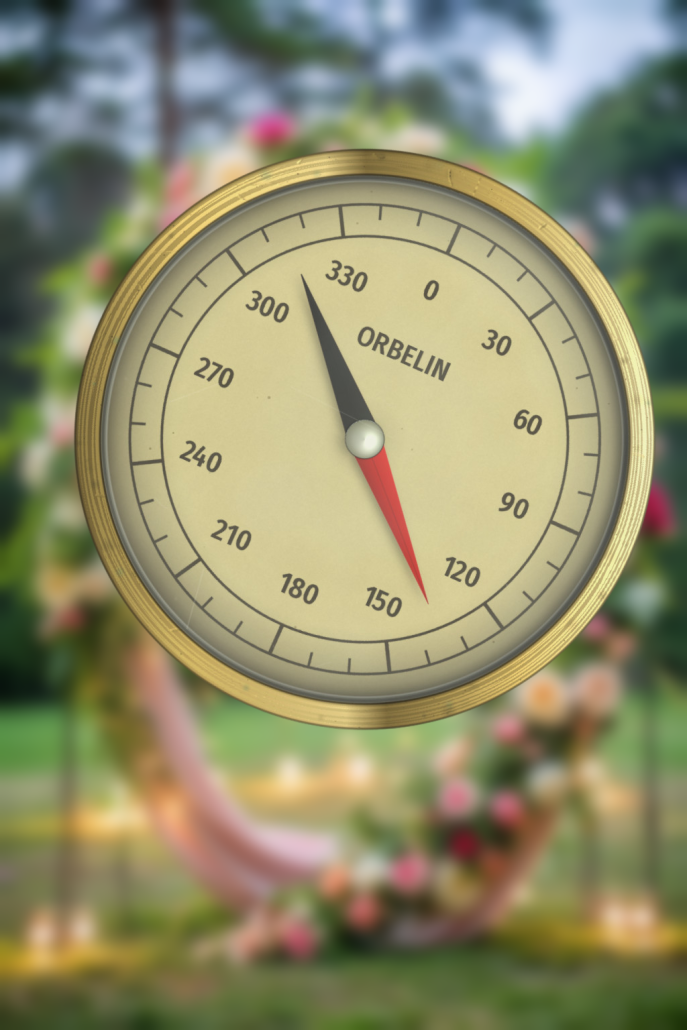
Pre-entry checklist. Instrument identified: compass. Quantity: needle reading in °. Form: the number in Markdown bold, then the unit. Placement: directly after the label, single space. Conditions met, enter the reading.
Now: **135** °
